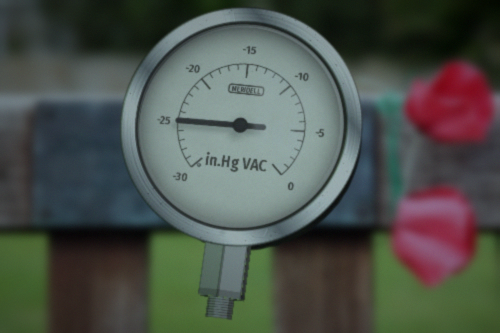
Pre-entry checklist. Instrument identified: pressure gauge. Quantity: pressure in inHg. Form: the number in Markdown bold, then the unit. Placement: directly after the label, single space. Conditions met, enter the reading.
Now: **-25** inHg
